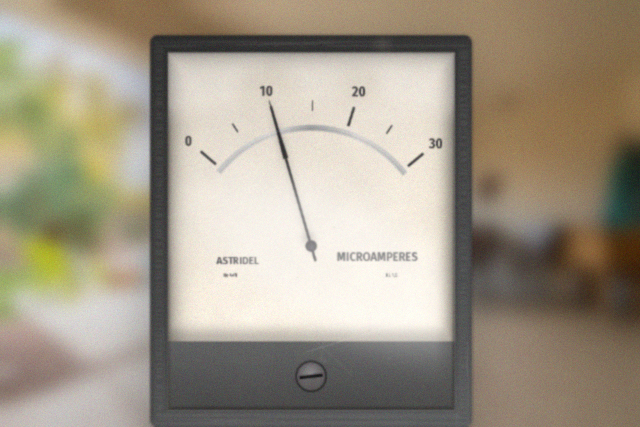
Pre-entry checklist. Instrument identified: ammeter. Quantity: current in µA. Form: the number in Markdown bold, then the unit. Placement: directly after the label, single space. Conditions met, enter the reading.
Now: **10** µA
